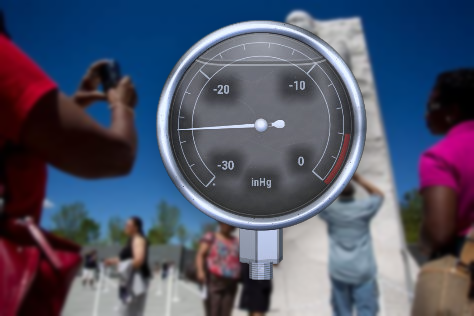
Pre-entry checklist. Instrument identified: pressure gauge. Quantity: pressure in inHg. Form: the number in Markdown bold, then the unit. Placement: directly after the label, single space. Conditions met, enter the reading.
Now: **-25** inHg
